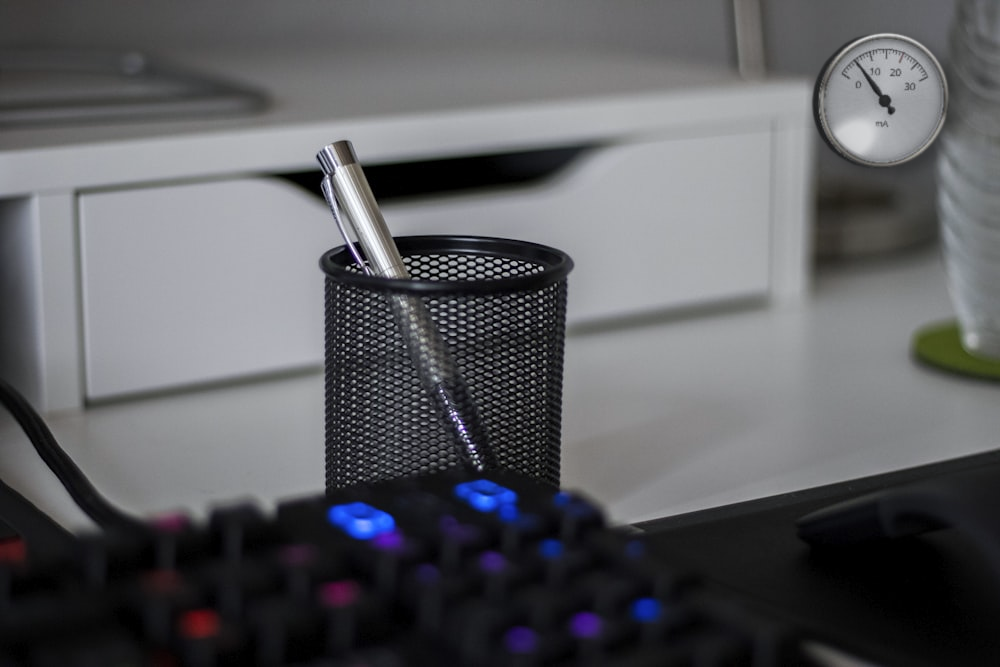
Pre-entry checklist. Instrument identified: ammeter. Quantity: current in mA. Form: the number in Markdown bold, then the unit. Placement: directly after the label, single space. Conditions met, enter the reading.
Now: **5** mA
